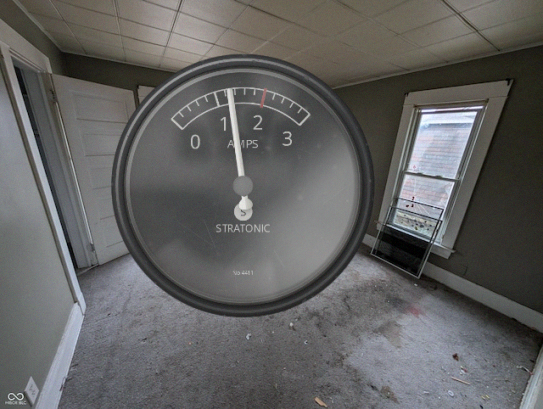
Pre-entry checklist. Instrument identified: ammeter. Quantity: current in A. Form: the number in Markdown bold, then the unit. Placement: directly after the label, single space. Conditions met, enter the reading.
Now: **1.3** A
